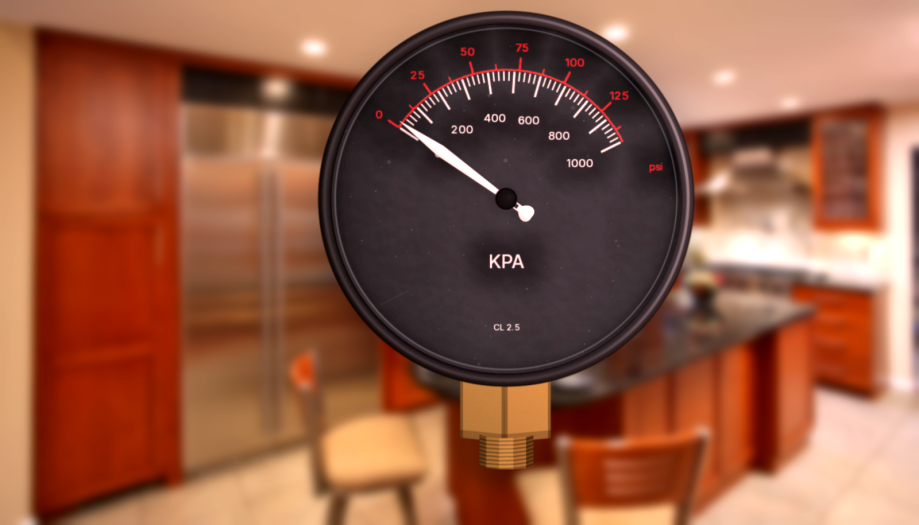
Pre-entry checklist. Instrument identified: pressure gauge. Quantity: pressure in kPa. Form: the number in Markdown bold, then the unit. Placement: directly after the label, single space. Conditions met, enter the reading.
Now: **20** kPa
